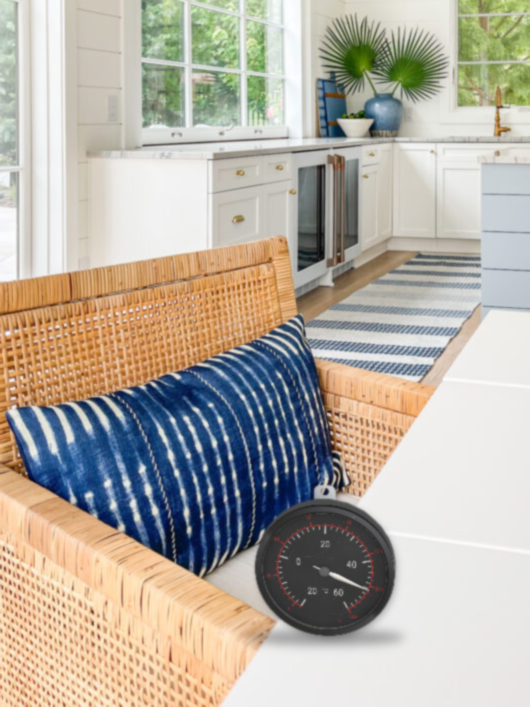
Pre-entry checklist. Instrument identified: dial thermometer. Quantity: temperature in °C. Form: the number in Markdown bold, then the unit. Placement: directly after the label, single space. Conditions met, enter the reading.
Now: **50** °C
